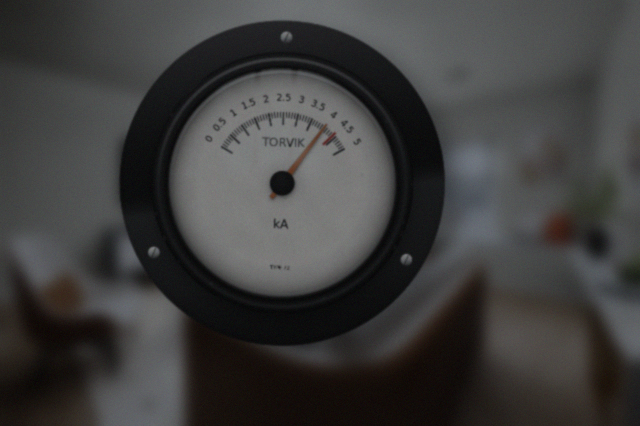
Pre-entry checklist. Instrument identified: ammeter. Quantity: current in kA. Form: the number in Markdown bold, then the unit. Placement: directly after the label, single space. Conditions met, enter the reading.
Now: **4** kA
